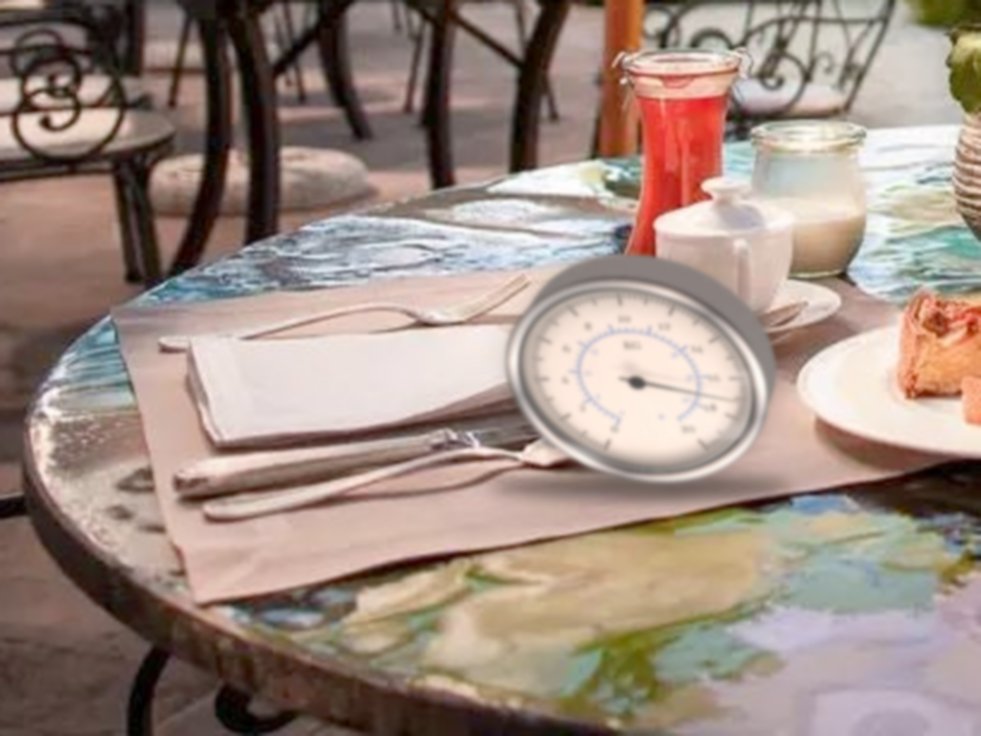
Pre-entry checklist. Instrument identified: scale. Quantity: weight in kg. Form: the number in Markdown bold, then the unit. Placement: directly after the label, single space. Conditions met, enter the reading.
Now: **17** kg
